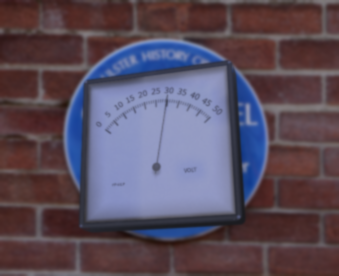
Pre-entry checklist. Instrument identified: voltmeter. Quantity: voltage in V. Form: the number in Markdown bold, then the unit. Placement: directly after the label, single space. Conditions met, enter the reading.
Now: **30** V
